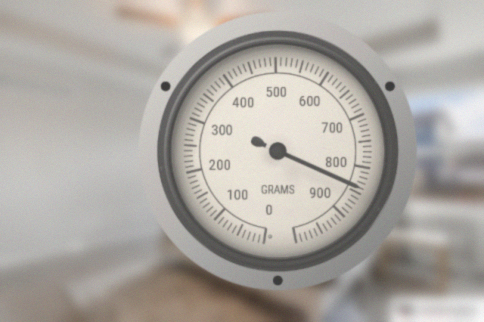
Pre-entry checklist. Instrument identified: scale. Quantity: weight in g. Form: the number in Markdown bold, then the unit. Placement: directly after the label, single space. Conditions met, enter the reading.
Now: **840** g
